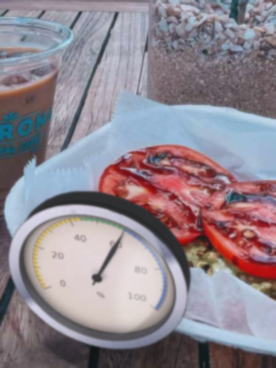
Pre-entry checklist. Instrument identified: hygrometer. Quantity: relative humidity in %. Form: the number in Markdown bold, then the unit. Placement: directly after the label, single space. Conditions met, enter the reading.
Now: **60** %
